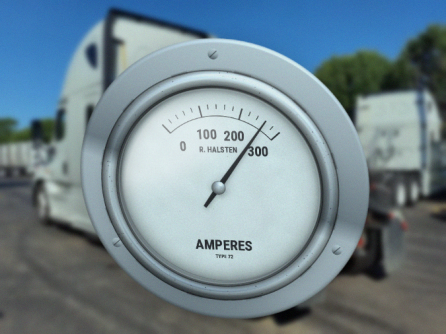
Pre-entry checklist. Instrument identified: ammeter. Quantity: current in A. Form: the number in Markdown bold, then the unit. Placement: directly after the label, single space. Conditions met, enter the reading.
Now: **260** A
